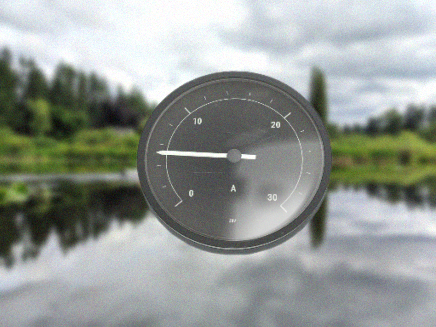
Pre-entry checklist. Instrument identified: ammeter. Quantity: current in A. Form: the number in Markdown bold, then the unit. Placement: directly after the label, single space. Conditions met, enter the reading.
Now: **5** A
